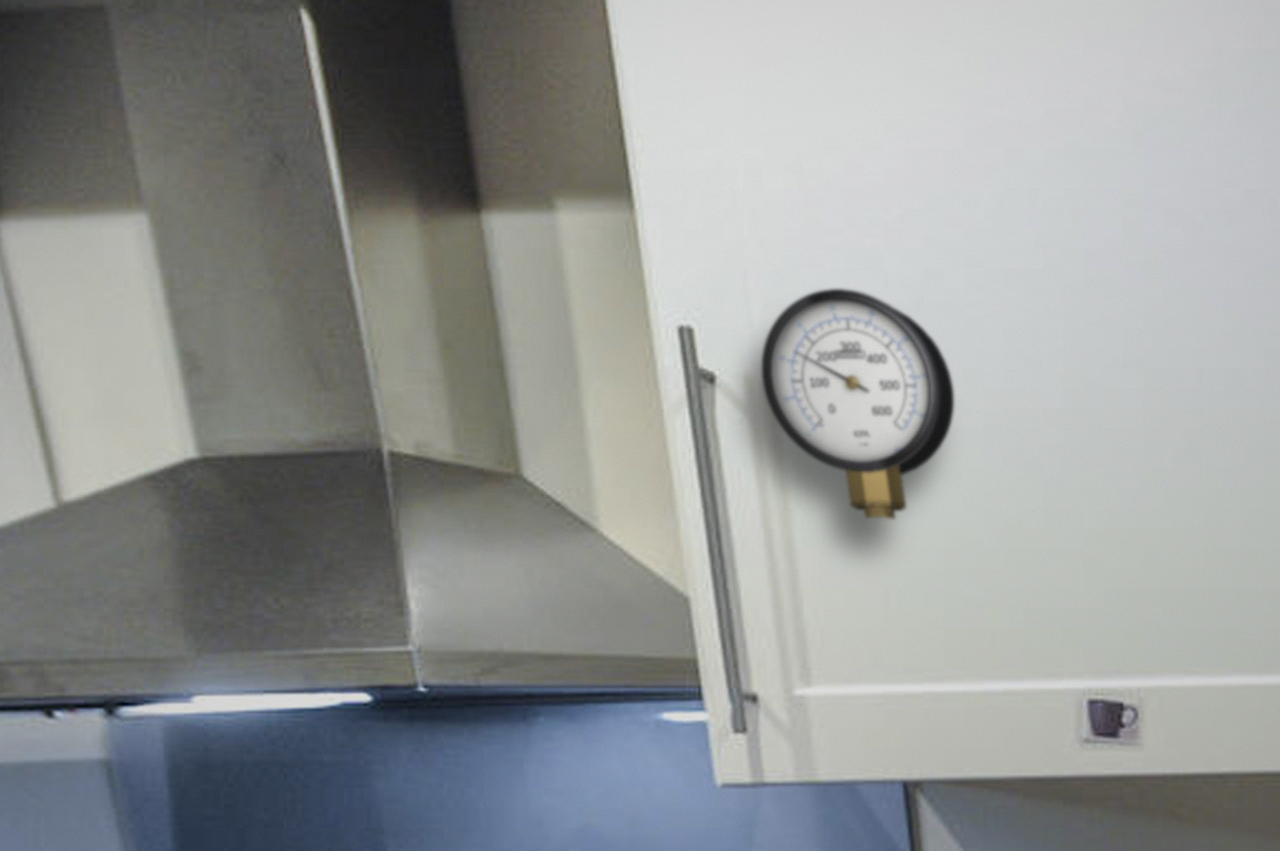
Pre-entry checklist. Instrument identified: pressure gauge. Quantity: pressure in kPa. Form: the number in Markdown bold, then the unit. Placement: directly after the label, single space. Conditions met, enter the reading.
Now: **160** kPa
